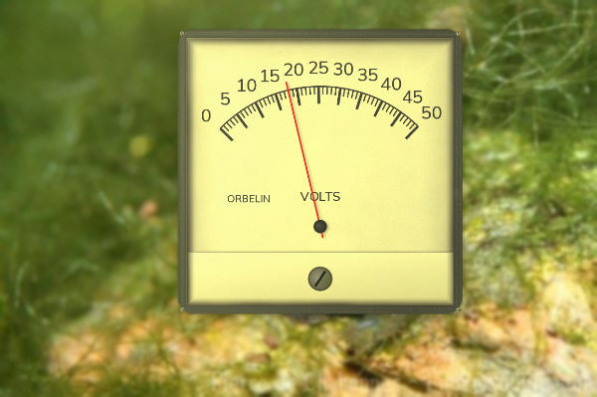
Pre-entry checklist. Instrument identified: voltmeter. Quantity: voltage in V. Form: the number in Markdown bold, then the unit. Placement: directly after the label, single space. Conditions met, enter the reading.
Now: **18** V
